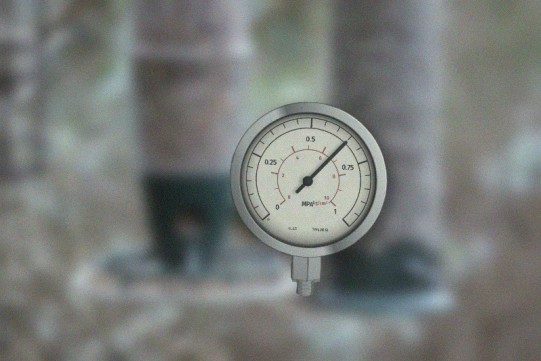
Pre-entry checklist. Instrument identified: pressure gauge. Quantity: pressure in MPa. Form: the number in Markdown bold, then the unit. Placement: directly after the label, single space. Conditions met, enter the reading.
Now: **0.65** MPa
